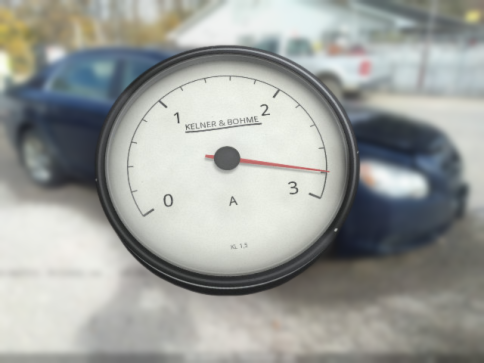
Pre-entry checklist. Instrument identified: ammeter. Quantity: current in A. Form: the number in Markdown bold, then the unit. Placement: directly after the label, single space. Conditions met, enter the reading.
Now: **2.8** A
